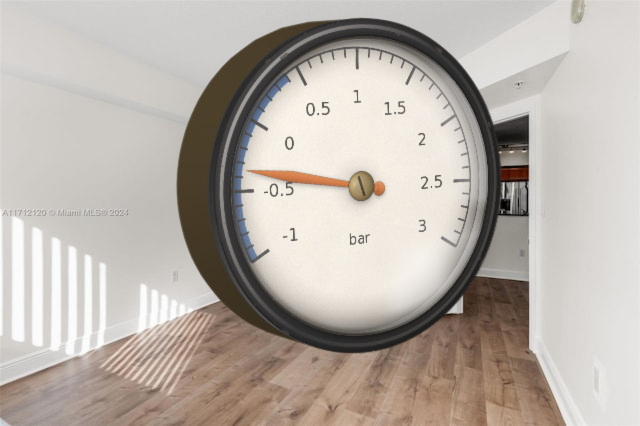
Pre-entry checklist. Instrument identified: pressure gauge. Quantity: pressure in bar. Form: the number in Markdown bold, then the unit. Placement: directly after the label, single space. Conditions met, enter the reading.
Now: **-0.35** bar
